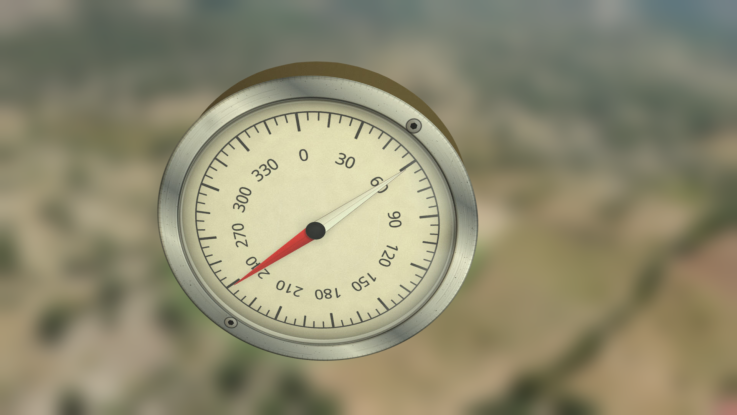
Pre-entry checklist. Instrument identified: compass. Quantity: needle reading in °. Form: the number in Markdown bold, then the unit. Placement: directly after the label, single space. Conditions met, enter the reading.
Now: **240** °
